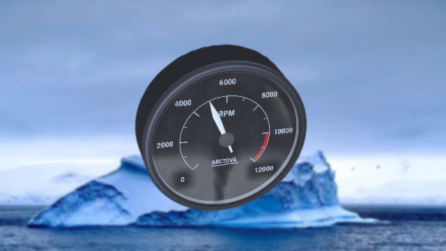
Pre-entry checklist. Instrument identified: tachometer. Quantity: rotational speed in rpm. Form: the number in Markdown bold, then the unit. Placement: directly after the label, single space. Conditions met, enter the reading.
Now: **5000** rpm
